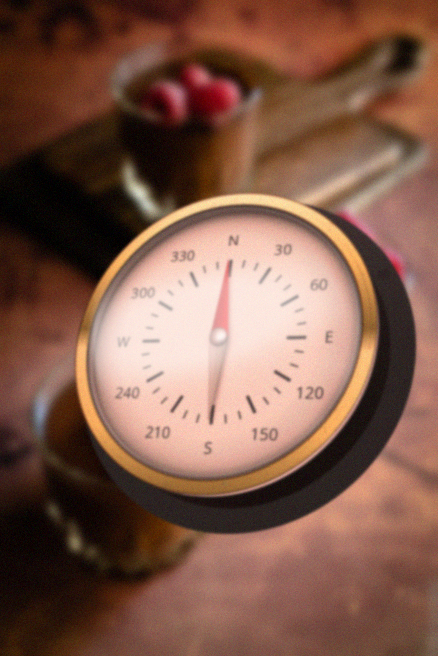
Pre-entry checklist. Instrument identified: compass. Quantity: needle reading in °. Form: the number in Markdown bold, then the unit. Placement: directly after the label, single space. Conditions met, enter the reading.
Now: **0** °
